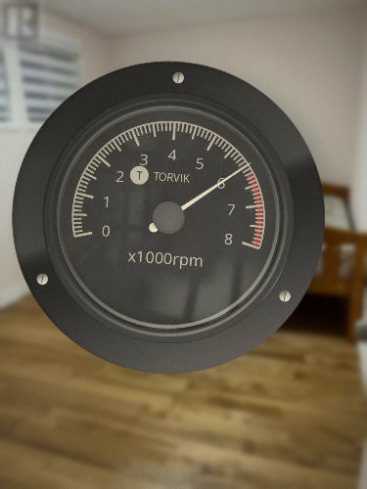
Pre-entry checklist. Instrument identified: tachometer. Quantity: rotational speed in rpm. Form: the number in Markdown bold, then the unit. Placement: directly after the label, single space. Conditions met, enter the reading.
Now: **6000** rpm
